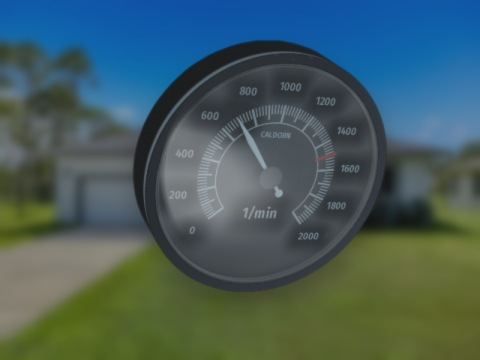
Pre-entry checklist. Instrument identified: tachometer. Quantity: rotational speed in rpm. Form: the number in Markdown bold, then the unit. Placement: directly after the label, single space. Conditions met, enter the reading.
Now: **700** rpm
